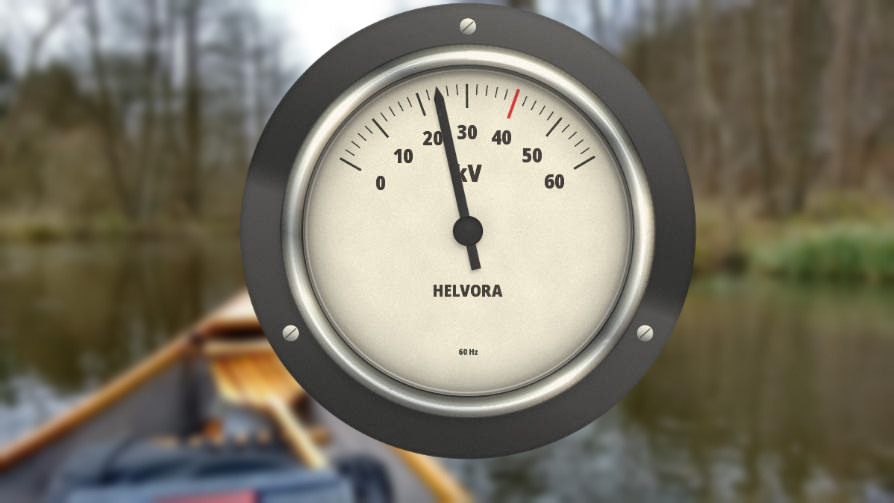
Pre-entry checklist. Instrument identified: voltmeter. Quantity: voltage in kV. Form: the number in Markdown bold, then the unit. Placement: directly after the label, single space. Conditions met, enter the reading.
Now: **24** kV
